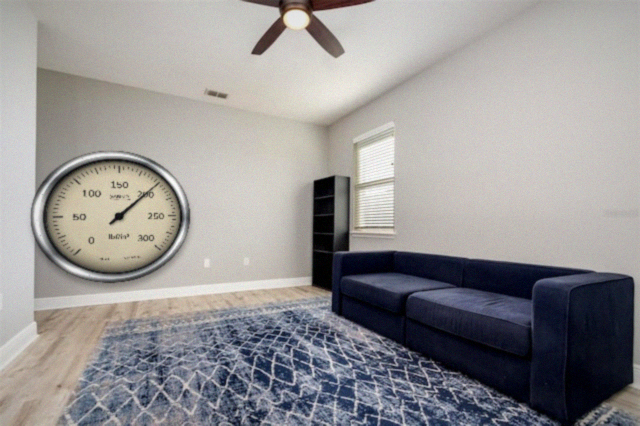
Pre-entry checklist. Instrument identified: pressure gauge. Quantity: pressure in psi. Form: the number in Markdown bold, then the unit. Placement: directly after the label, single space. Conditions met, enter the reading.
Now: **200** psi
